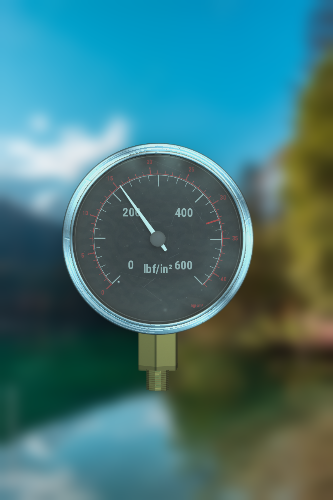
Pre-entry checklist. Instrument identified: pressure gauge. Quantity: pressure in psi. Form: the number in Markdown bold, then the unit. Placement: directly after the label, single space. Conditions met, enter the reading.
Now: **220** psi
